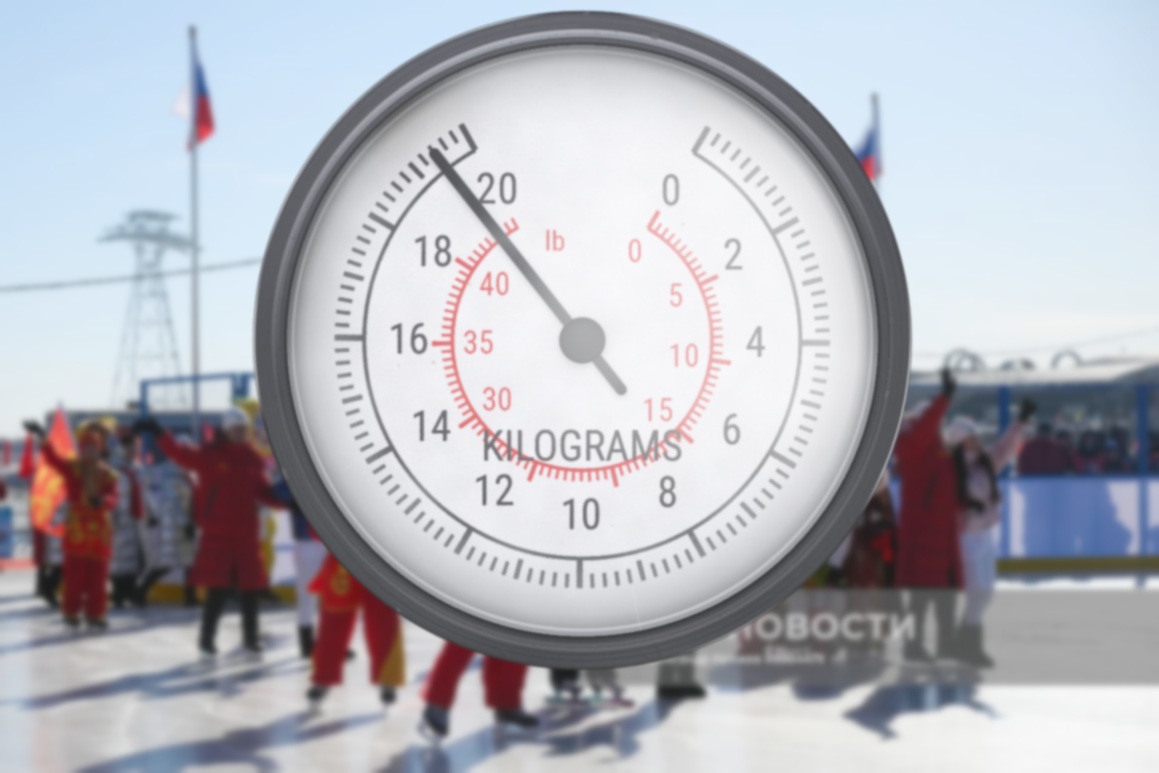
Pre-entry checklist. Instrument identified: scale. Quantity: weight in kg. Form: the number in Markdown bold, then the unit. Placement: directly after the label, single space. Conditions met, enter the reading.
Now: **19.4** kg
